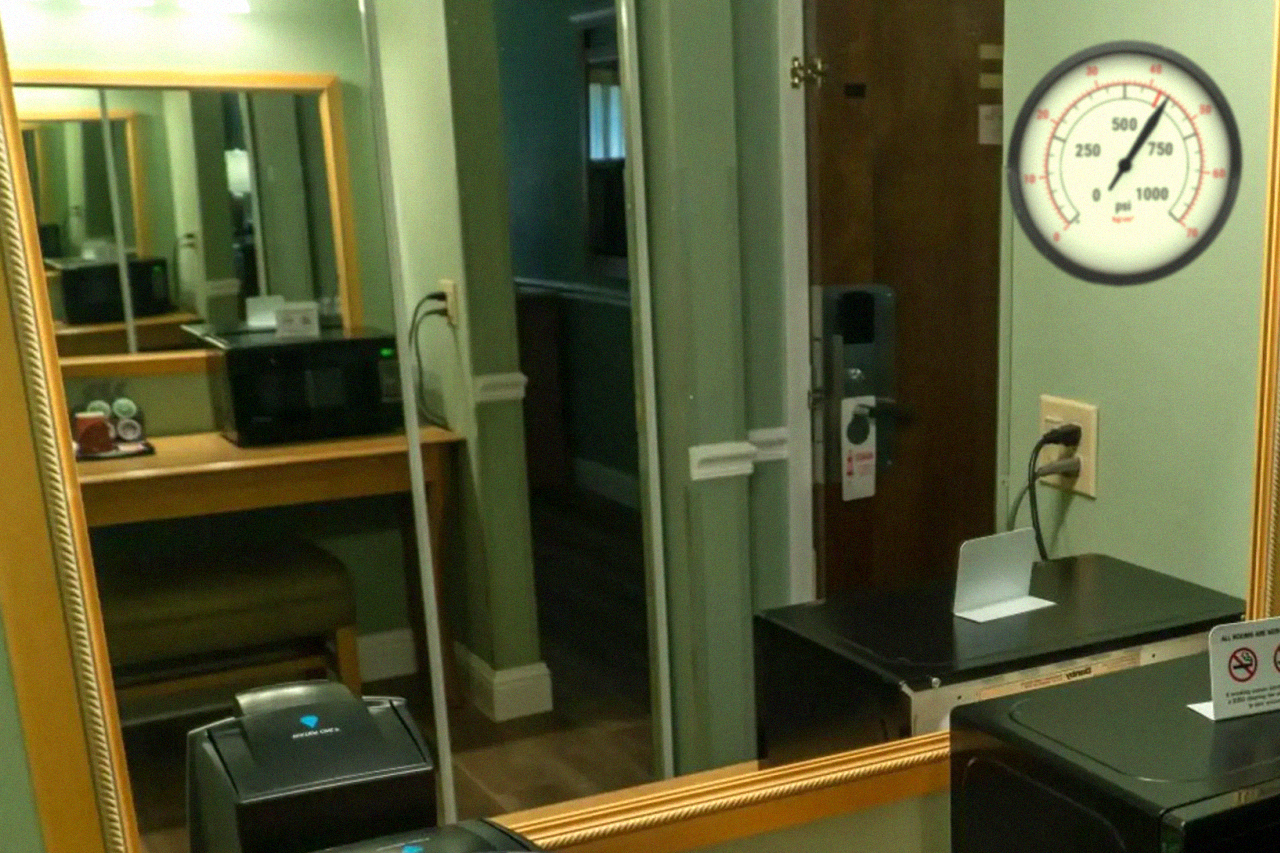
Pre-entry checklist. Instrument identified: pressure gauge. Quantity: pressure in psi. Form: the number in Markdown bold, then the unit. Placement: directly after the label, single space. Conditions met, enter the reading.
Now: **625** psi
